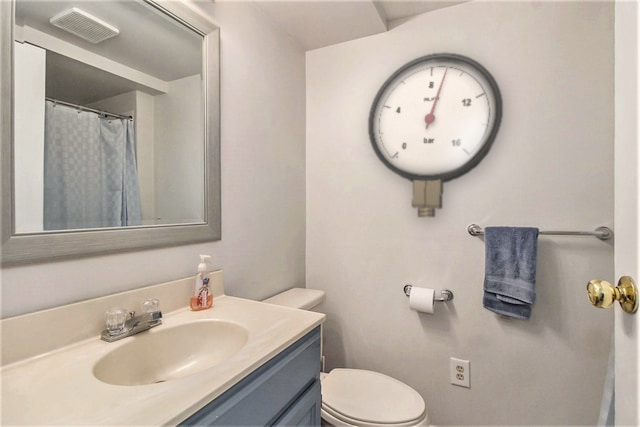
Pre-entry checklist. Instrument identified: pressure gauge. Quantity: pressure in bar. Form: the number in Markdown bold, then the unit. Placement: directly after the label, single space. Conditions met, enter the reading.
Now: **9** bar
